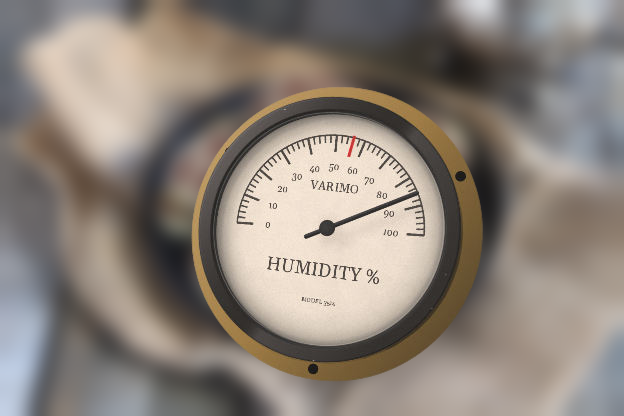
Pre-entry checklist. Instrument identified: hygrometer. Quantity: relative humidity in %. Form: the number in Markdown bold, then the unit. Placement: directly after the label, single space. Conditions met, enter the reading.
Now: **86** %
